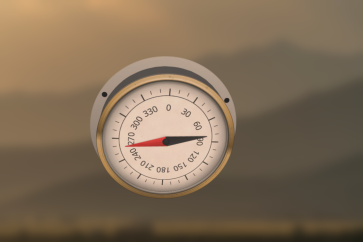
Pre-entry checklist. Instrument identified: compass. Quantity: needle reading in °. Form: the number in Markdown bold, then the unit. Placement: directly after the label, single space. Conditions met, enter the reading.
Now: **260** °
